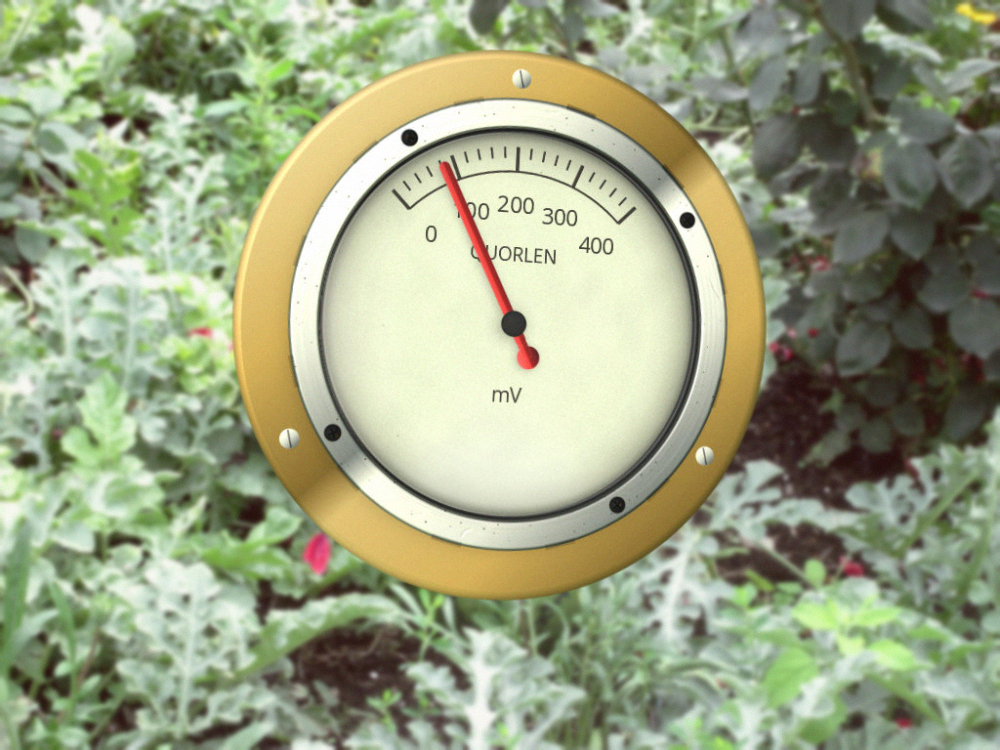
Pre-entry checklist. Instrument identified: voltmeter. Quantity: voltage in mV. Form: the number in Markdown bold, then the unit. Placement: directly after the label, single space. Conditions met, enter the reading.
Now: **80** mV
